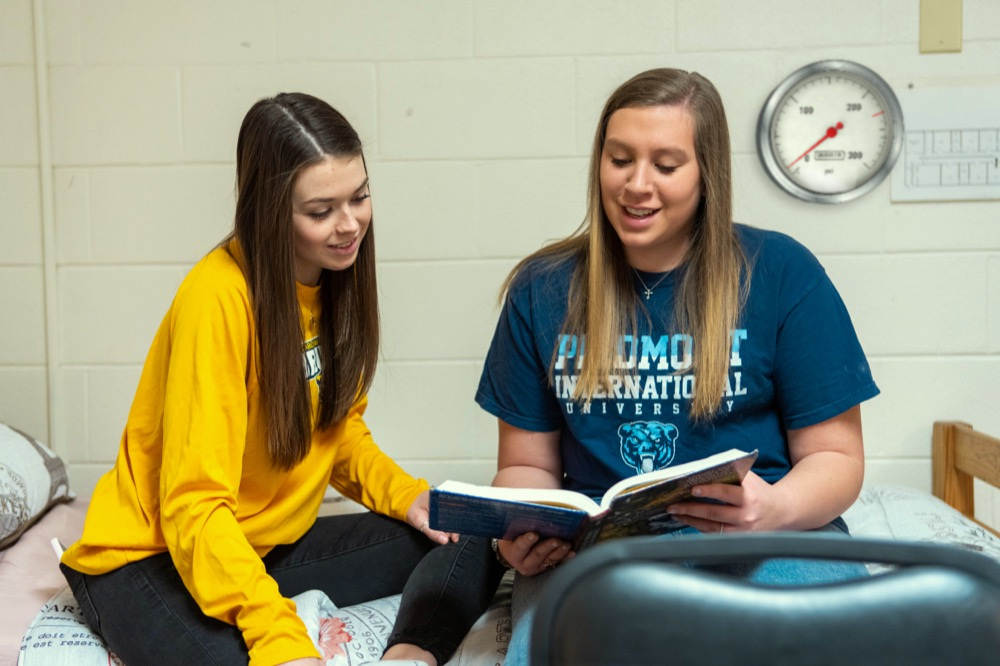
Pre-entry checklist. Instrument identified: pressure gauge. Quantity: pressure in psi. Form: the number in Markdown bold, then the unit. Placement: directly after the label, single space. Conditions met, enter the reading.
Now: **10** psi
